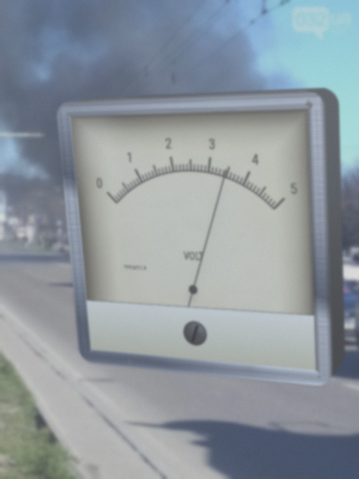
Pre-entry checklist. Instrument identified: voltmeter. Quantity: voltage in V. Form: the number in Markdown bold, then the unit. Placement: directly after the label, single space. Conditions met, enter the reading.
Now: **3.5** V
